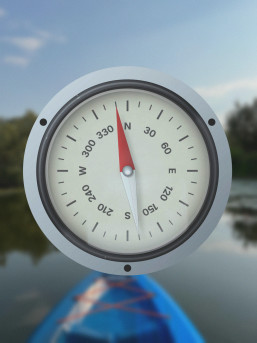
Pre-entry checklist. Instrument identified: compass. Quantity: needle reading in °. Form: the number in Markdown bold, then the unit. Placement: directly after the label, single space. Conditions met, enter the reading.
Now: **350** °
